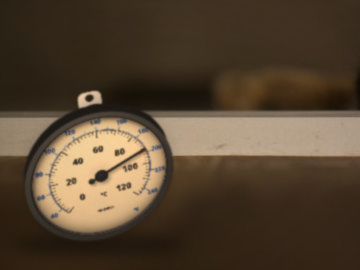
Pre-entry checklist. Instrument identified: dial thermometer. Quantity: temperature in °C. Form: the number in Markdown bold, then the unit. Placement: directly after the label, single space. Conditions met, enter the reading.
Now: **90** °C
